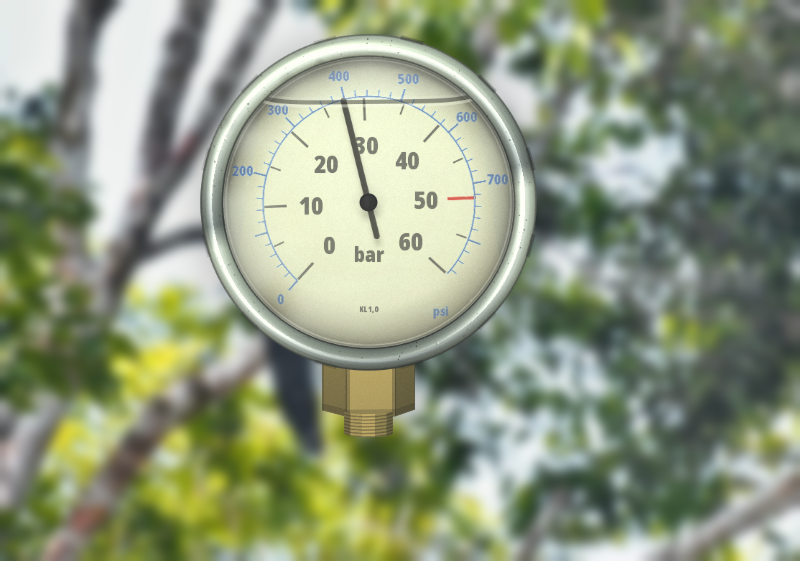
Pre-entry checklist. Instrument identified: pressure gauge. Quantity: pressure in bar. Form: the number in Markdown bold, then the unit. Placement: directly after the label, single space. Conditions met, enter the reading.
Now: **27.5** bar
